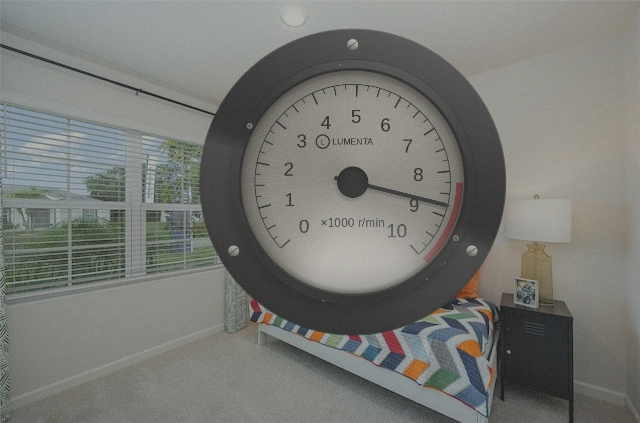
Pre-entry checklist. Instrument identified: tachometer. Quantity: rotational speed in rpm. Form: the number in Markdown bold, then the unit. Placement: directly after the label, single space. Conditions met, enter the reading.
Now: **8750** rpm
